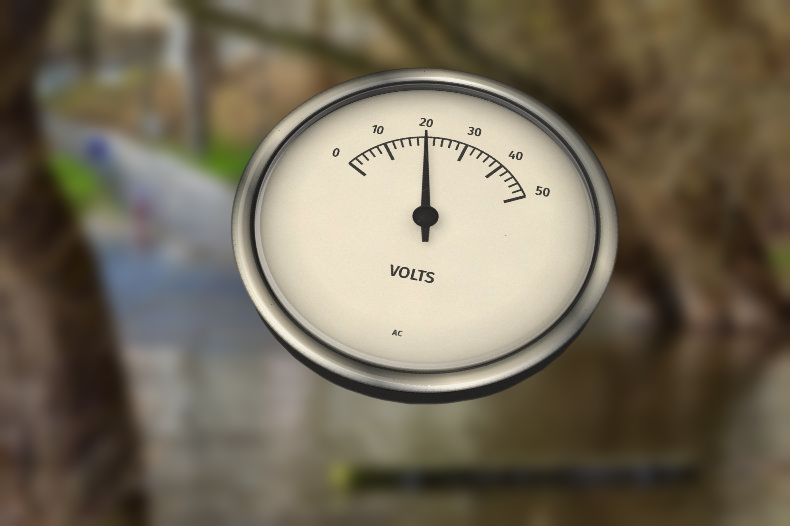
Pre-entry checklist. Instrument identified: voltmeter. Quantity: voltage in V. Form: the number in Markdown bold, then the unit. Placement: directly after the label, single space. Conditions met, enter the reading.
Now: **20** V
